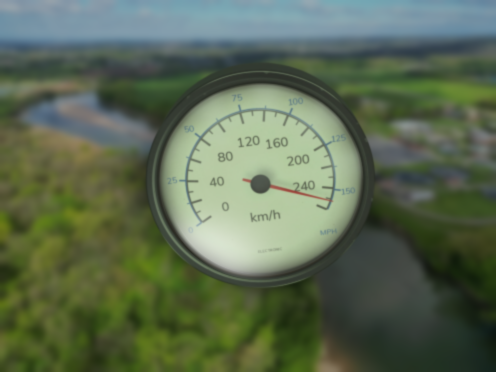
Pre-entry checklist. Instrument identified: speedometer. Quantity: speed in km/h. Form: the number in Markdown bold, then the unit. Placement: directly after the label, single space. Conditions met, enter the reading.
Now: **250** km/h
